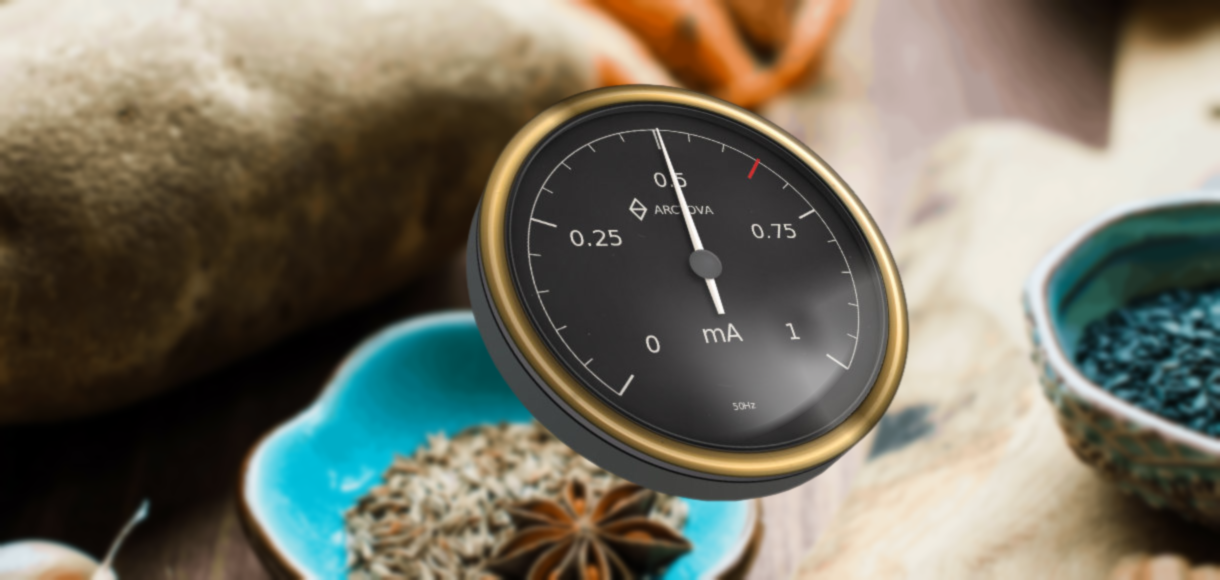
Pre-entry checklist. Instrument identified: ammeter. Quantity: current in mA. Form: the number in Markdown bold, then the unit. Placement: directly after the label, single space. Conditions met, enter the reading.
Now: **0.5** mA
